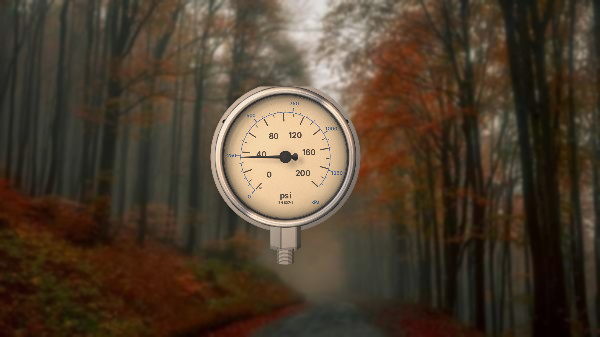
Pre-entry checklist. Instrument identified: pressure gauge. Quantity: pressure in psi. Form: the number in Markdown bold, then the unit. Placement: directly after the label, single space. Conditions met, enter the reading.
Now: **35** psi
